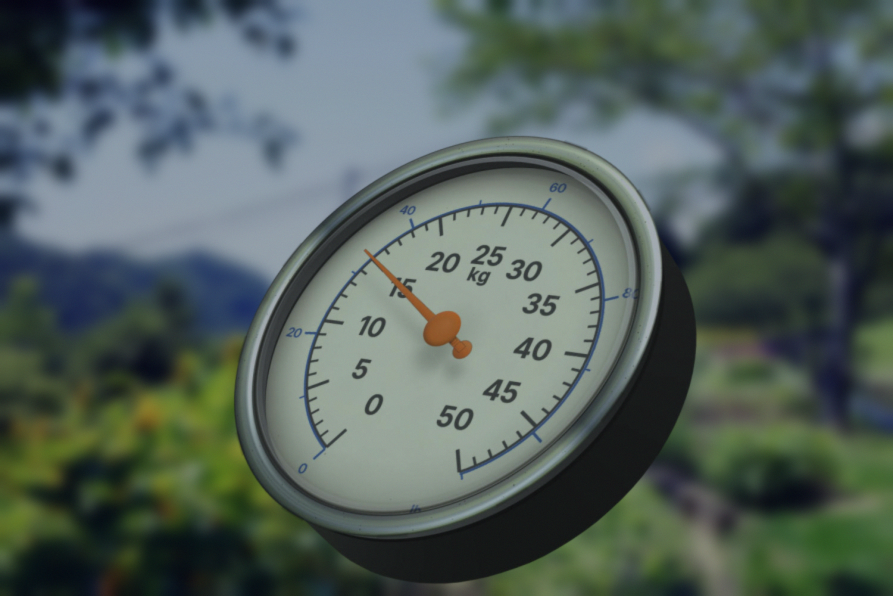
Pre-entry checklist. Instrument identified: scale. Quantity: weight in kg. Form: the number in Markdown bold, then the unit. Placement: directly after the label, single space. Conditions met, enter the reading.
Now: **15** kg
